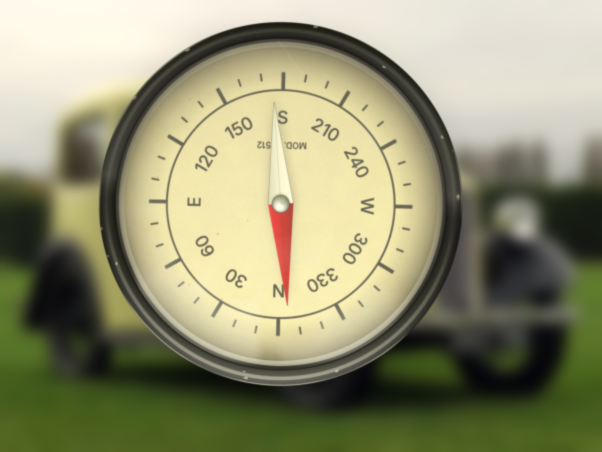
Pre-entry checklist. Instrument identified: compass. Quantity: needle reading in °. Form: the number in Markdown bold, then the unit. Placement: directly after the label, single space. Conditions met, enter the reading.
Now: **355** °
